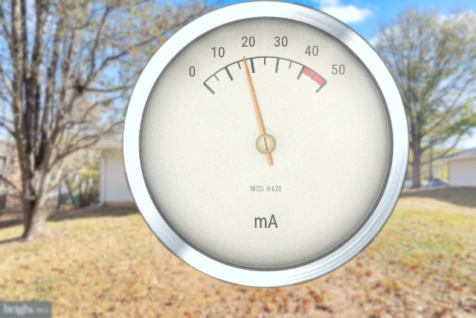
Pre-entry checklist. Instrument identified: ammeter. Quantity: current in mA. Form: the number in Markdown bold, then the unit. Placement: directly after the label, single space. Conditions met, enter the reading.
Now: **17.5** mA
